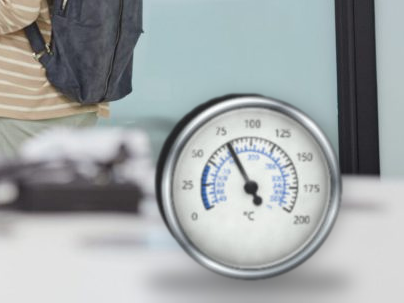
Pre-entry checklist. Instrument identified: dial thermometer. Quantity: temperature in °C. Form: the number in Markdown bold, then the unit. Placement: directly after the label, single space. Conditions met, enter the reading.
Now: **75** °C
